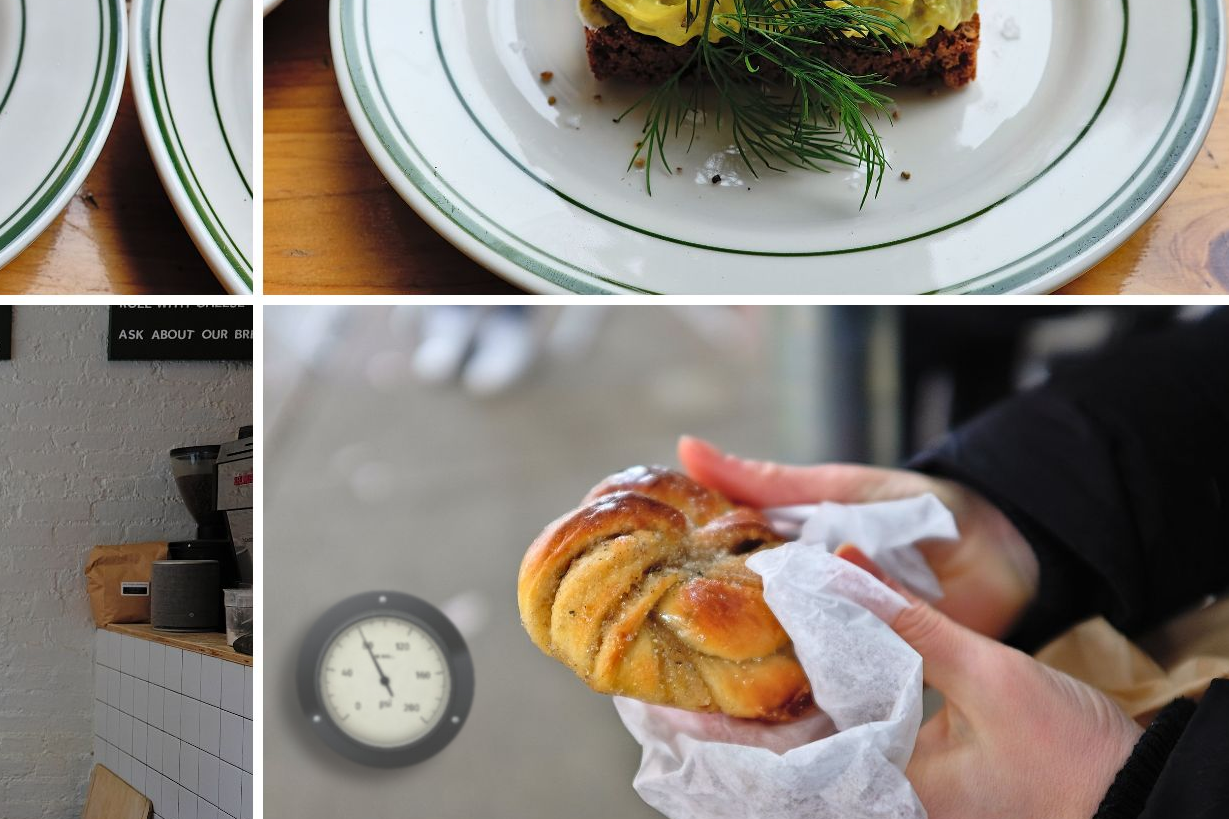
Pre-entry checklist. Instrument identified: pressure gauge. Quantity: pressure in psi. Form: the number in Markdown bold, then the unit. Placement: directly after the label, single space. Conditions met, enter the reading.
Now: **80** psi
